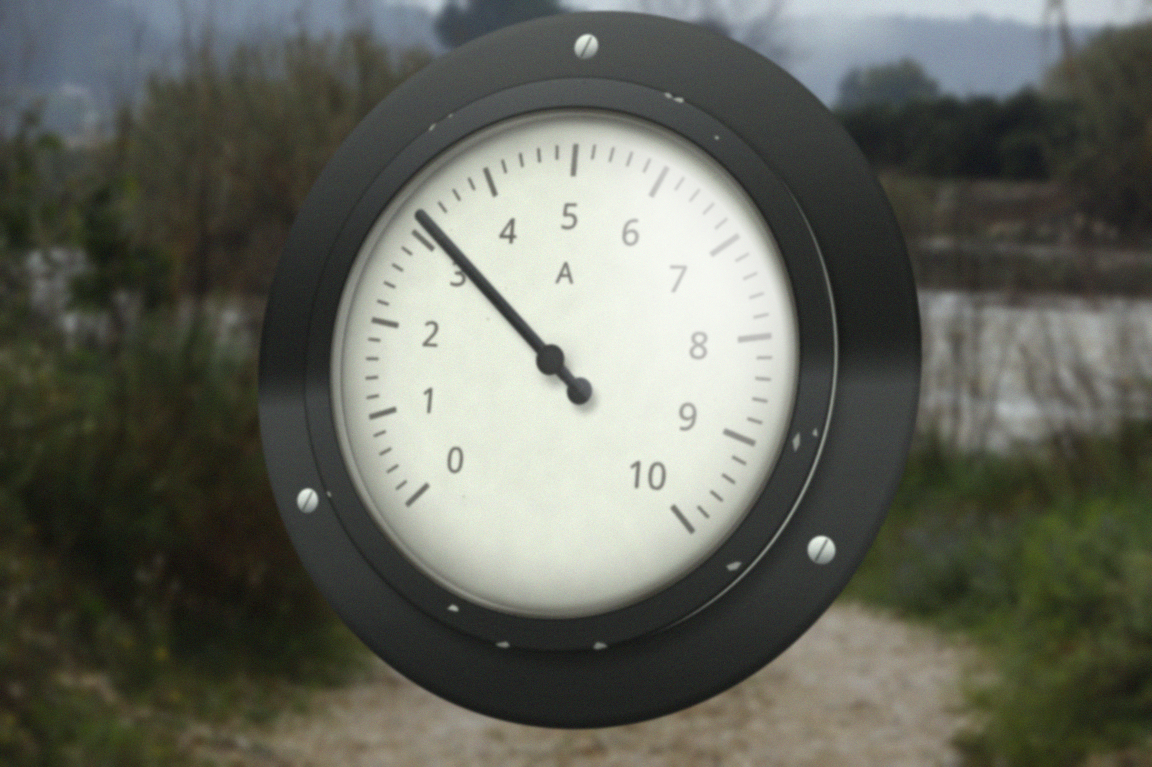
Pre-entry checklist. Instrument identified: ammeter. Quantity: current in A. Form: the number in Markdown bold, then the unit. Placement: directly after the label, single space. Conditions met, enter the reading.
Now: **3.2** A
